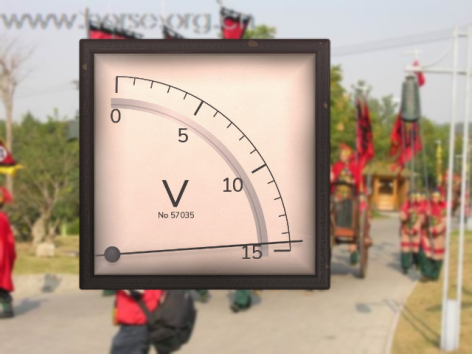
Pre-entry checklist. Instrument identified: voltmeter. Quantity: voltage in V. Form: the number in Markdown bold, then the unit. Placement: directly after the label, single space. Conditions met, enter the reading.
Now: **14.5** V
